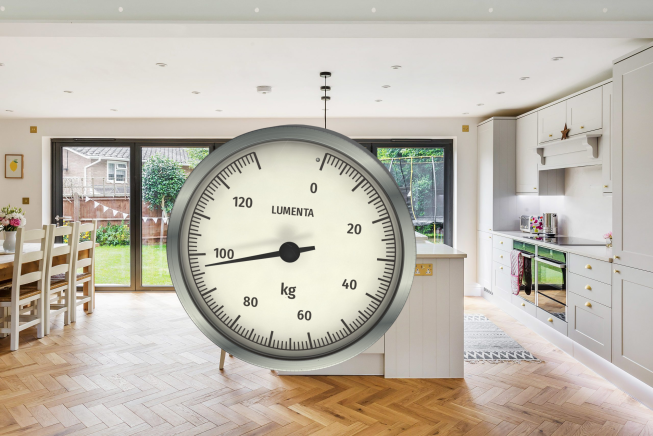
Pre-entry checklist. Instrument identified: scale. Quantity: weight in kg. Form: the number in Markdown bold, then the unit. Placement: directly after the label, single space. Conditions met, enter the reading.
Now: **97** kg
